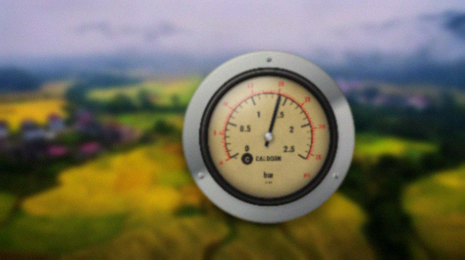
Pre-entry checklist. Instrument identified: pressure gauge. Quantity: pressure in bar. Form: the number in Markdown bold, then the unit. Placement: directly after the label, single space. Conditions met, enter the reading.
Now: **1.4** bar
